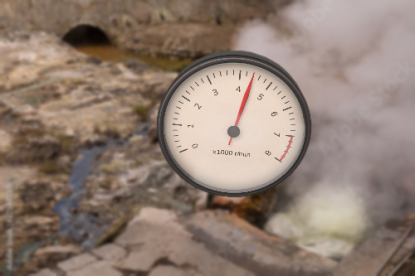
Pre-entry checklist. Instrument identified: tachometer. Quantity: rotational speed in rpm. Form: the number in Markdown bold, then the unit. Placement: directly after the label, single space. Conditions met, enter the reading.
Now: **4400** rpm
